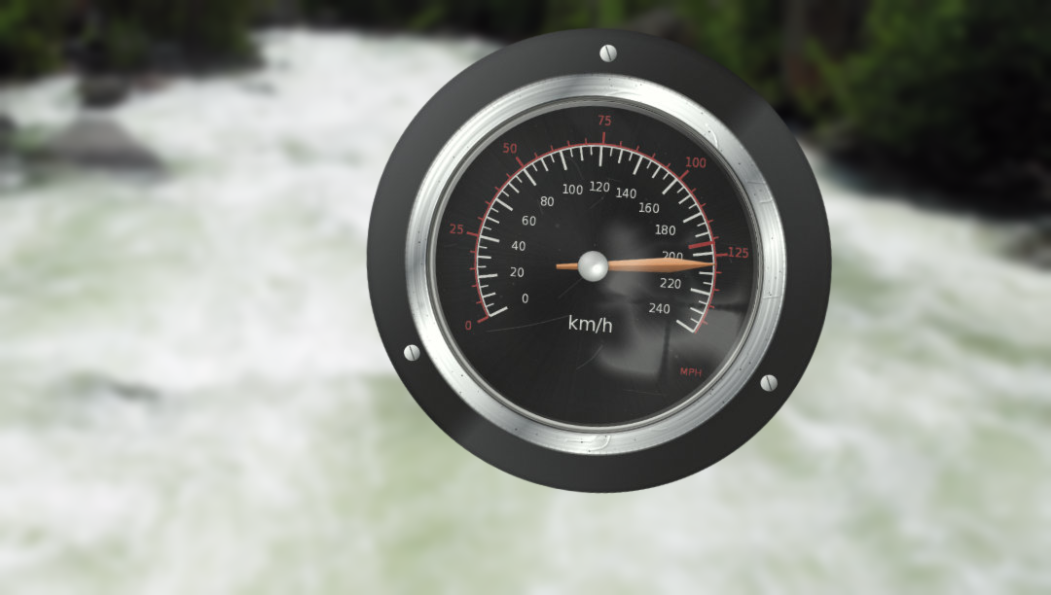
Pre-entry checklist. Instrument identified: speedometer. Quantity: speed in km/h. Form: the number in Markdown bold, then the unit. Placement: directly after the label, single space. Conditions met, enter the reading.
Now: **205** km/h
